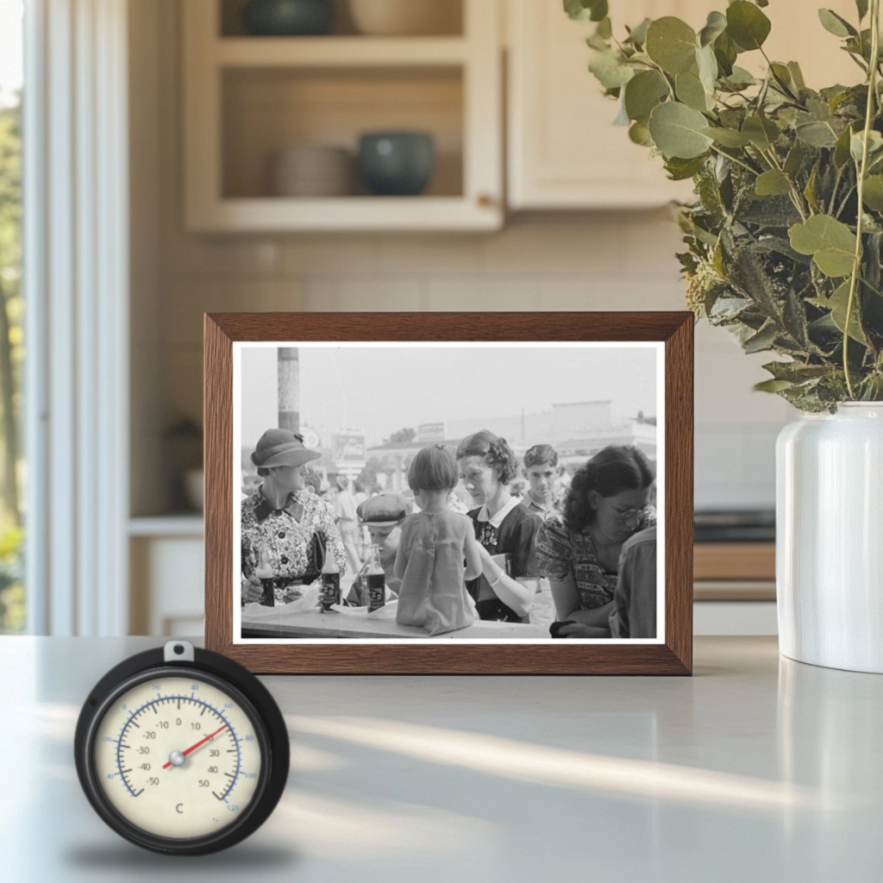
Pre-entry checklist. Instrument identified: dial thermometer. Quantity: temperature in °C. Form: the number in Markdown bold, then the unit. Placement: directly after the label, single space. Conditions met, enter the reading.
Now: **20** °C
